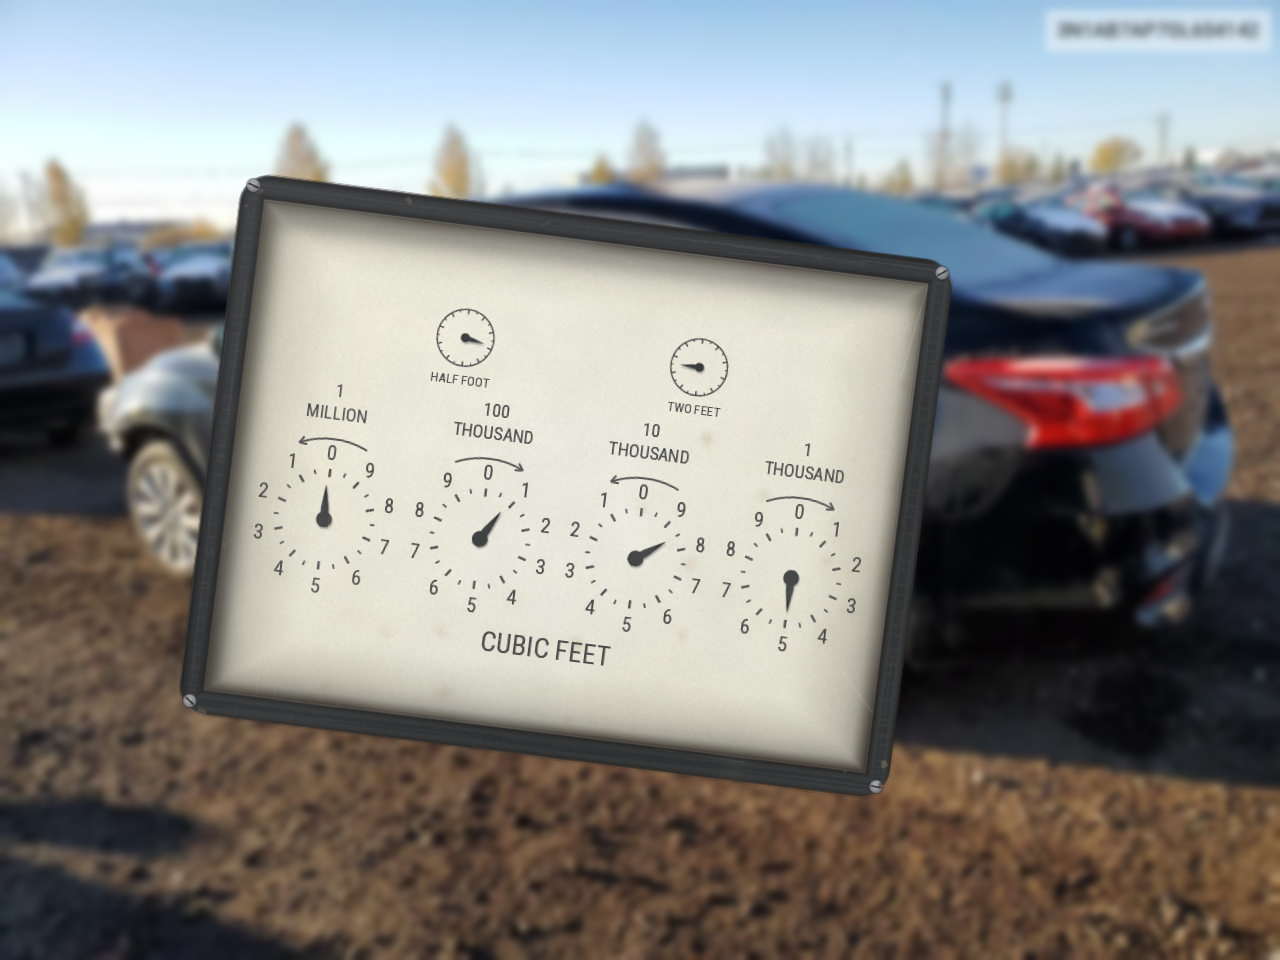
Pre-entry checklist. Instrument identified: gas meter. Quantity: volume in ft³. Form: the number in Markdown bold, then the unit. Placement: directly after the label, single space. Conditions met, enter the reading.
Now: **8500** ft³
